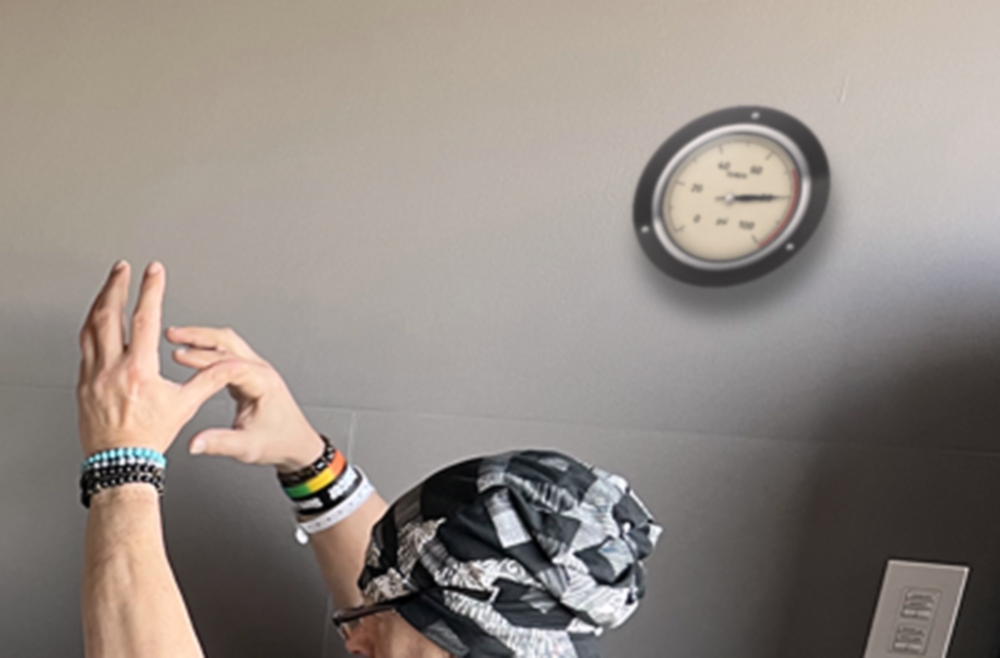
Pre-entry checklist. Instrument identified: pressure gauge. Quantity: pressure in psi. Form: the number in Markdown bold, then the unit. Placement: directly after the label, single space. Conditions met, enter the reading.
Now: **80** psi
